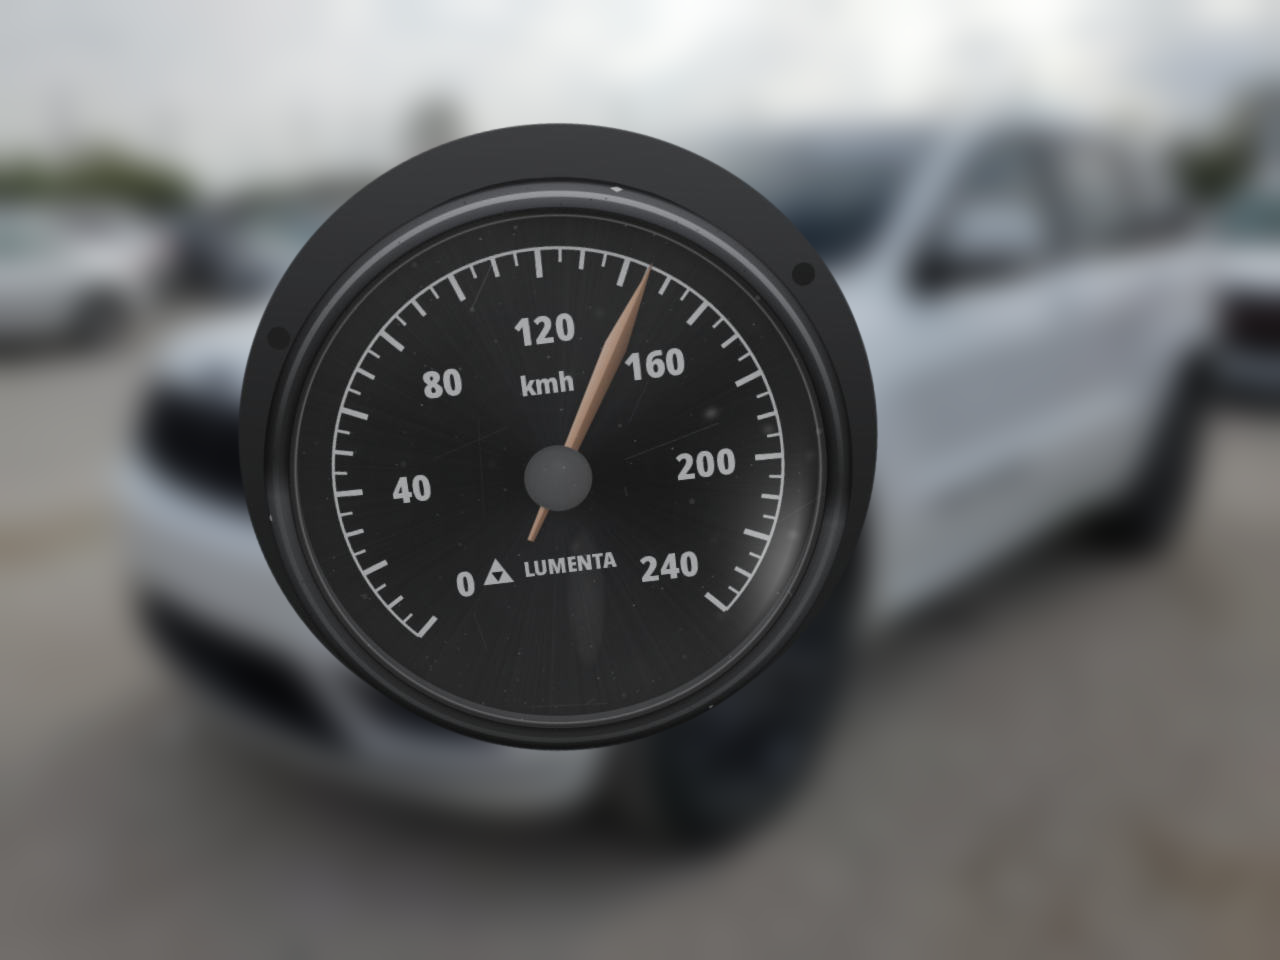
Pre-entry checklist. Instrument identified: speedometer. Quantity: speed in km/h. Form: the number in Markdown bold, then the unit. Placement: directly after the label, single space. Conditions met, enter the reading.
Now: **145** km/h
